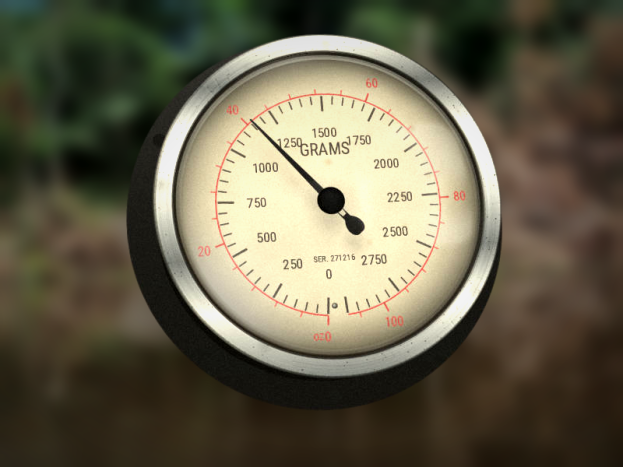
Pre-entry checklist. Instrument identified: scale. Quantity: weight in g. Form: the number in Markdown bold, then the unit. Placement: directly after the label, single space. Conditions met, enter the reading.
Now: **1150** g
